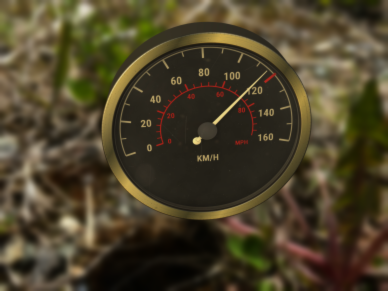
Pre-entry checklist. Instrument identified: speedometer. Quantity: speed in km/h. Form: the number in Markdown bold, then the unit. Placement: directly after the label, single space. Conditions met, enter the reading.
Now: **115** km/h
